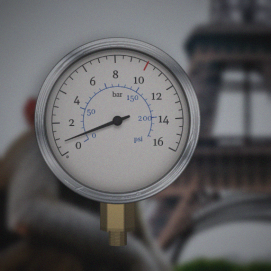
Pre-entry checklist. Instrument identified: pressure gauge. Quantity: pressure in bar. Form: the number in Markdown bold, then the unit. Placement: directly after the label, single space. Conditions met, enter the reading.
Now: **0.75** bar
